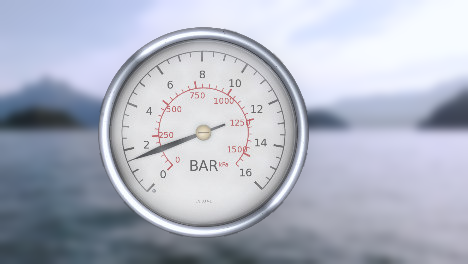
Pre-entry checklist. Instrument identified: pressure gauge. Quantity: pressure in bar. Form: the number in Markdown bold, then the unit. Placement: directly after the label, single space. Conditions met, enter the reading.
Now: **1.5** bar
